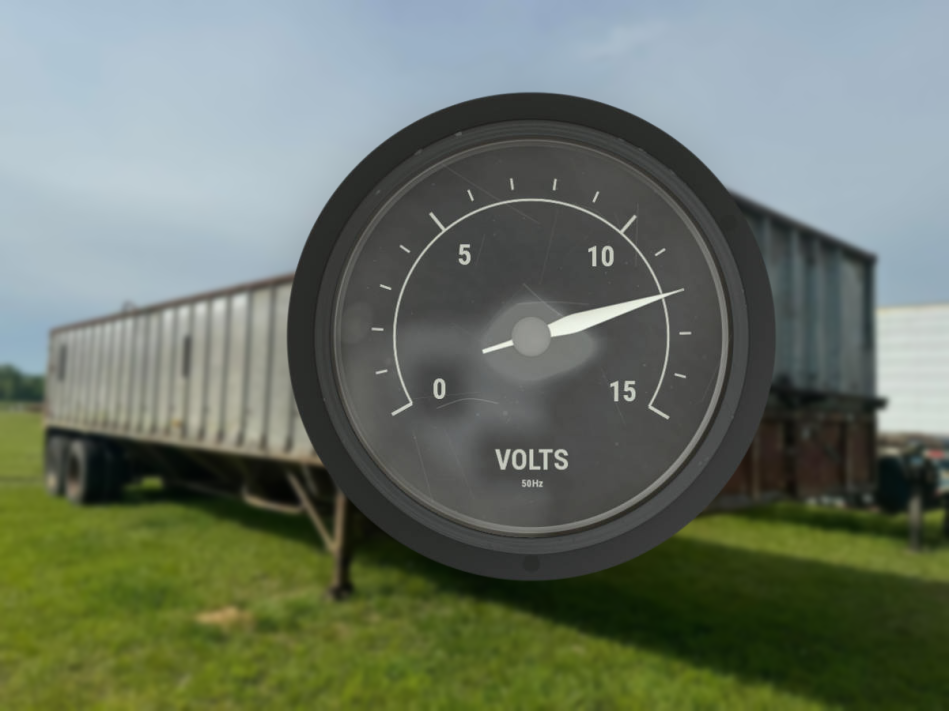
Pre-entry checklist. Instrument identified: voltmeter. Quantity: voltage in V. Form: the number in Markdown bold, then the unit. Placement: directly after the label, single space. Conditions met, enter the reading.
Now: **12** V
